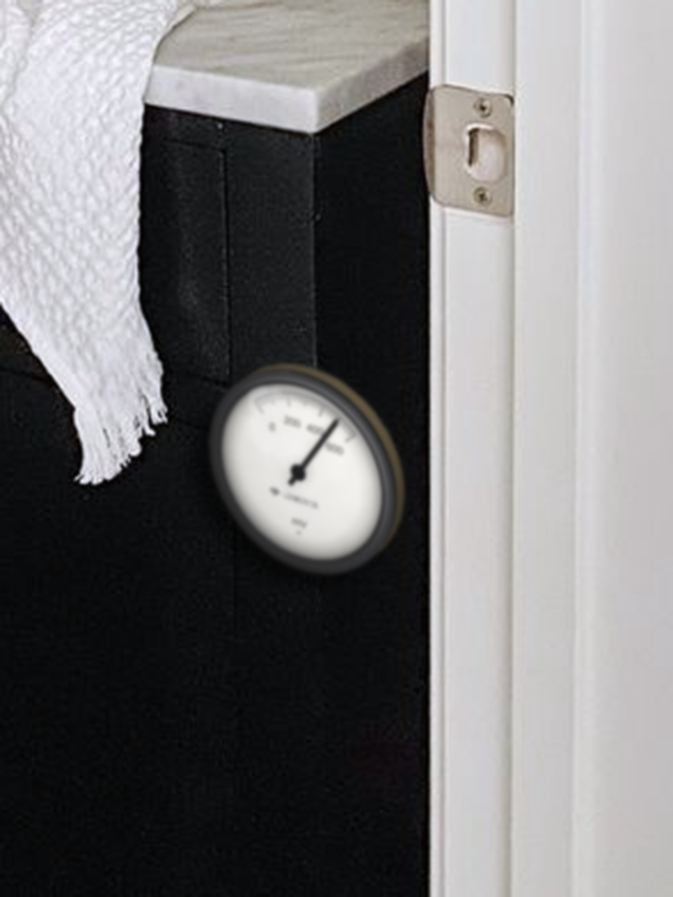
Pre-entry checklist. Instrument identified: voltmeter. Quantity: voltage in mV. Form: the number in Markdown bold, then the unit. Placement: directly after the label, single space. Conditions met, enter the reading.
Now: **500** mV
